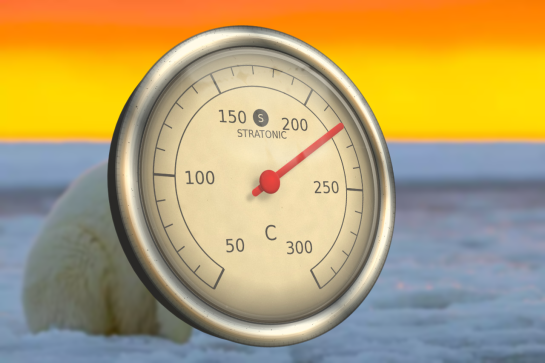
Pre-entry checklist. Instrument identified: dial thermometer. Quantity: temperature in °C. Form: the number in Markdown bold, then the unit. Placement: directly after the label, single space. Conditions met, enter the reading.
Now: **220** °C
